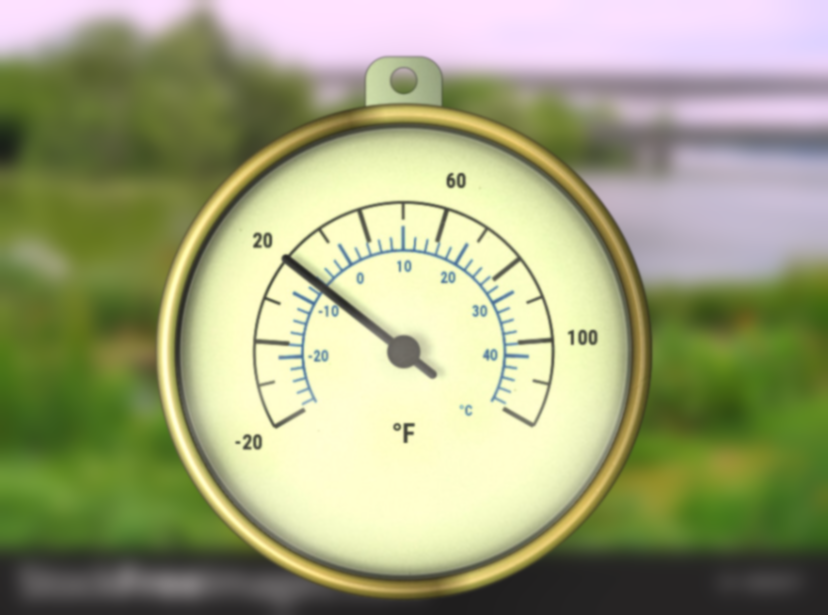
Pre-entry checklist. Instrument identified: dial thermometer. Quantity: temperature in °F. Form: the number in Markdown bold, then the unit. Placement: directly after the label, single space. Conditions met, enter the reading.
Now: **20** °F
